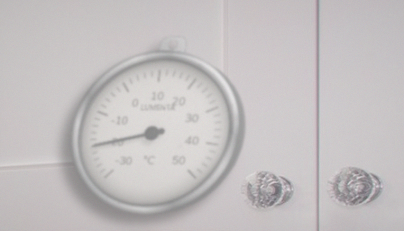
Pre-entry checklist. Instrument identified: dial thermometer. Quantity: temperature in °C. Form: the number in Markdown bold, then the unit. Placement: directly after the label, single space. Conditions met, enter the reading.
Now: **-20** °C
